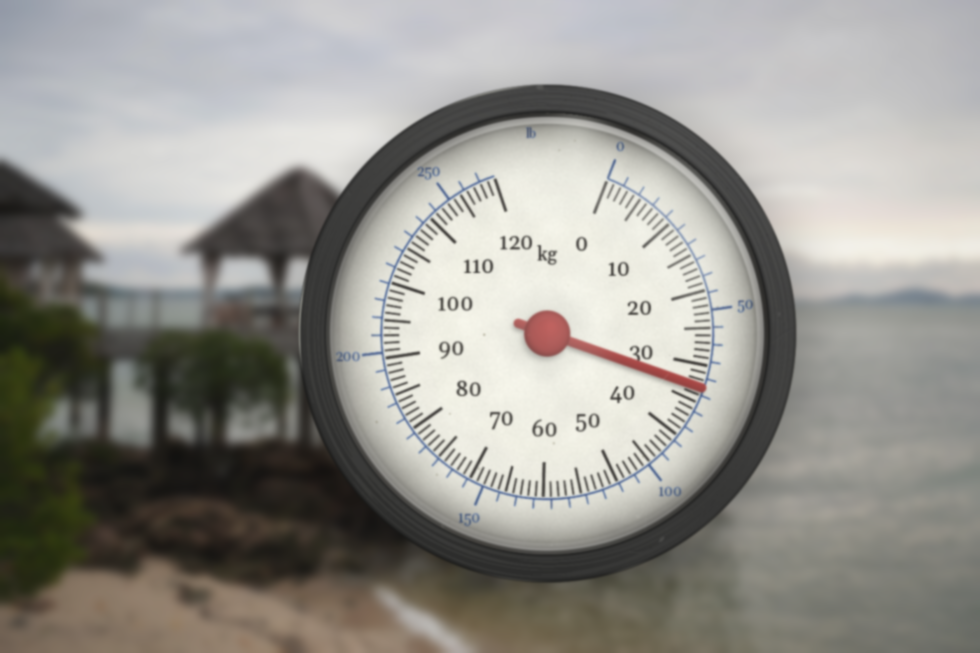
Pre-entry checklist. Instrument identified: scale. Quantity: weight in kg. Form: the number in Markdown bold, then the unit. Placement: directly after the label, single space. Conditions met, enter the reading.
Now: **33** kg
